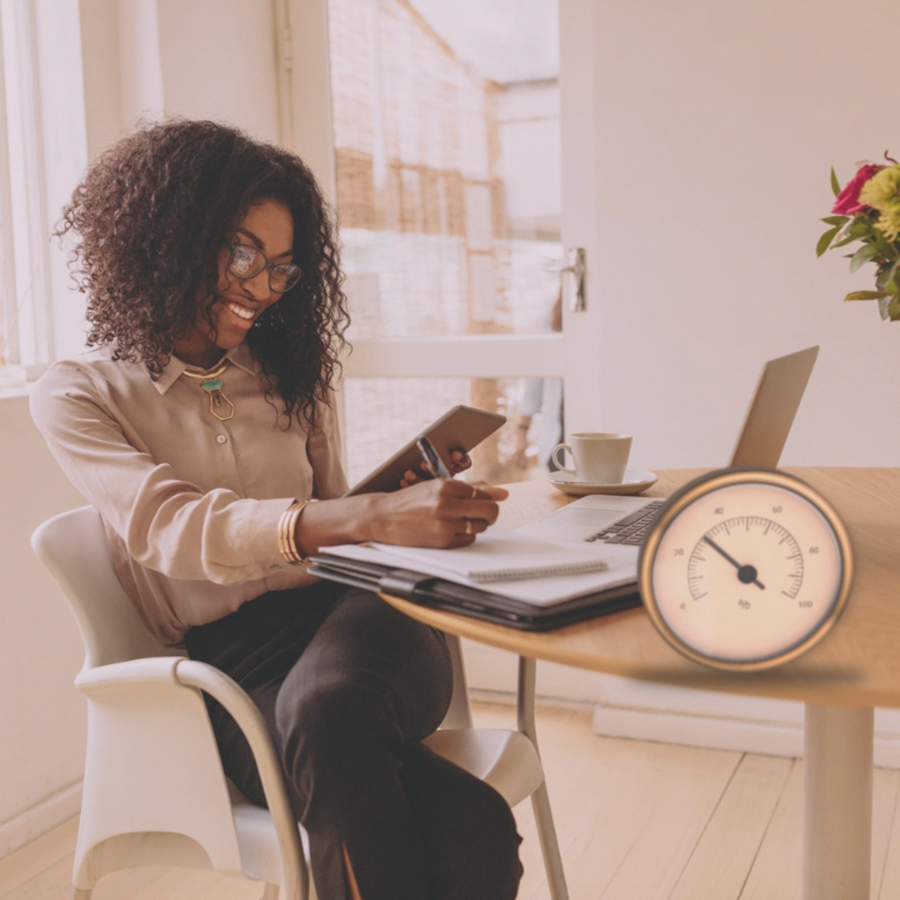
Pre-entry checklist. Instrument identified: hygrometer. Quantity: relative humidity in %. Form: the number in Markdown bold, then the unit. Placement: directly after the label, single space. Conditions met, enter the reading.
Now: **30** %
